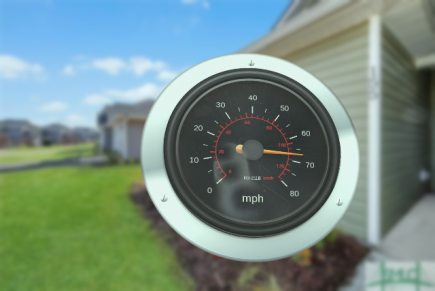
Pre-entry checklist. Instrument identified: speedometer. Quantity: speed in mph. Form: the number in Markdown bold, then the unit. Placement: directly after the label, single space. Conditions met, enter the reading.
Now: **67.5** mph
